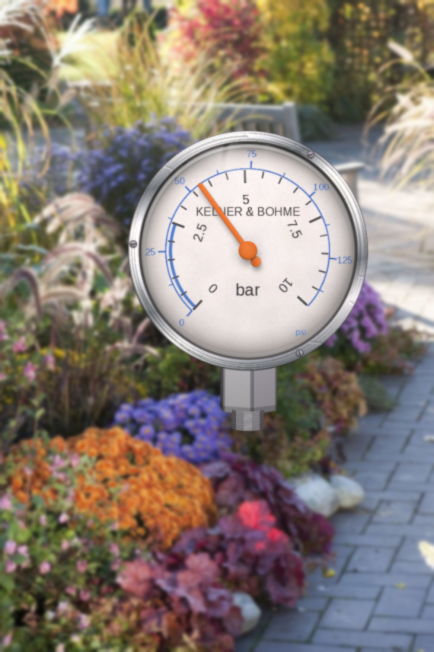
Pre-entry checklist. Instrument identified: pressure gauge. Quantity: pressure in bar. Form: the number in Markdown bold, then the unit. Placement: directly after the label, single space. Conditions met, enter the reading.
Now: **3.75** bar
